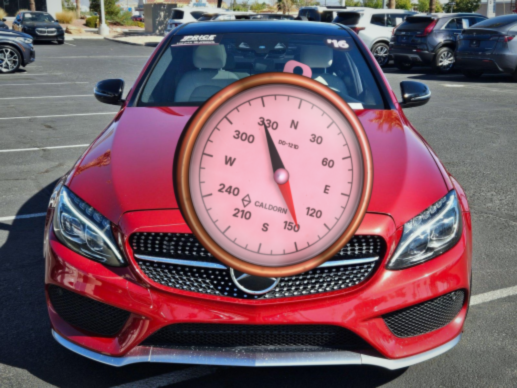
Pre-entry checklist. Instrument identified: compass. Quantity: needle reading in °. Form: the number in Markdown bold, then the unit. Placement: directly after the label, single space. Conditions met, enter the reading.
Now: **145** °
